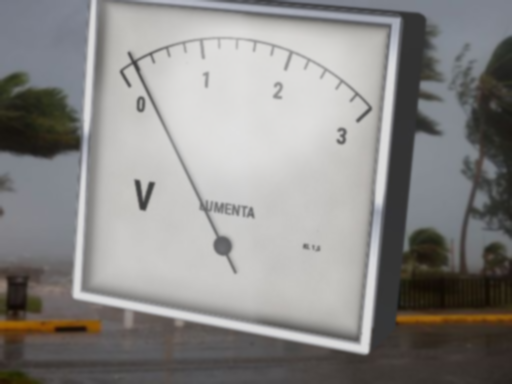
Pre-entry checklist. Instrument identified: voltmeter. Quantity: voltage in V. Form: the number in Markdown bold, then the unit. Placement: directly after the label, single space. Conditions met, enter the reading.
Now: **0.2** V
